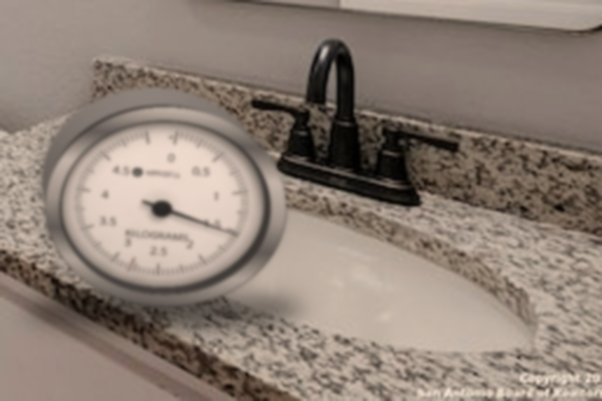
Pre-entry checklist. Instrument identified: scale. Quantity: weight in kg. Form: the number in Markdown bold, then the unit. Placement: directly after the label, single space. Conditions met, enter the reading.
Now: **1.5** kg
